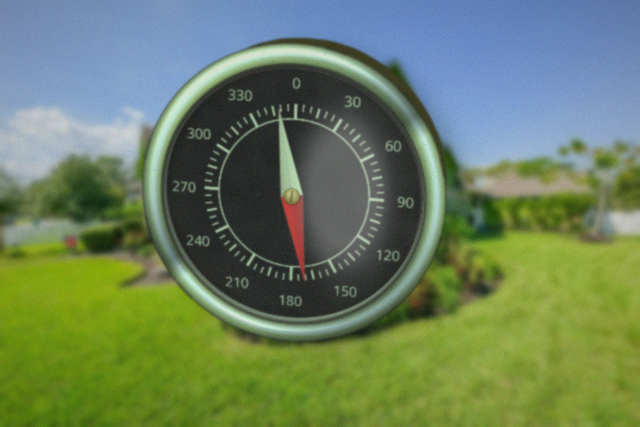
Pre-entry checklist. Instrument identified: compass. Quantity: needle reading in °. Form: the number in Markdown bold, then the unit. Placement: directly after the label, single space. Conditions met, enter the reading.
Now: **170** °
